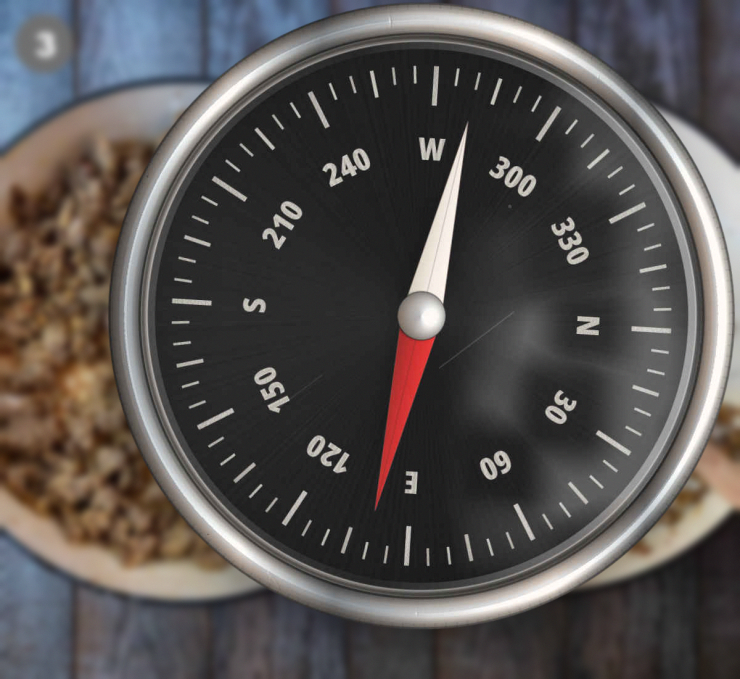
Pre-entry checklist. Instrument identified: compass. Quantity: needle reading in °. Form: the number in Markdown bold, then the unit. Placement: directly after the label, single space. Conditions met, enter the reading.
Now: **100** °
